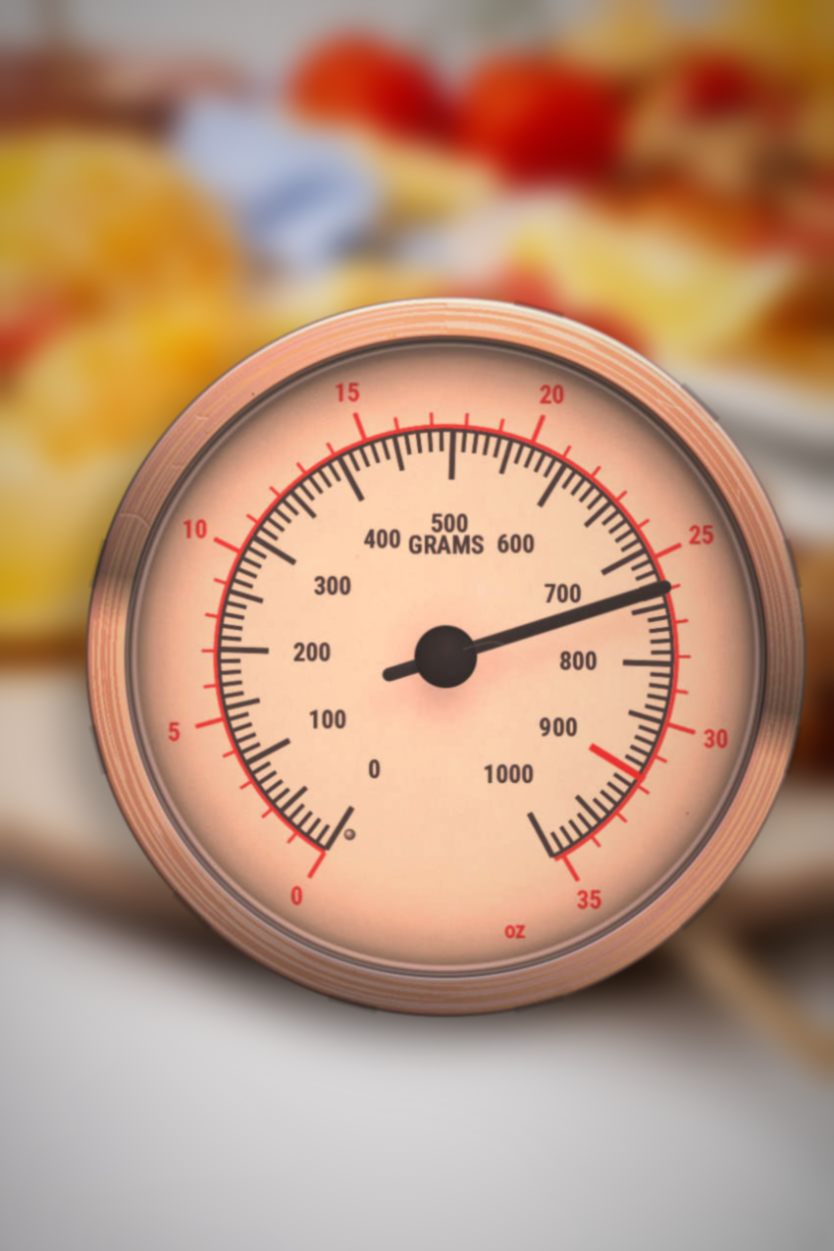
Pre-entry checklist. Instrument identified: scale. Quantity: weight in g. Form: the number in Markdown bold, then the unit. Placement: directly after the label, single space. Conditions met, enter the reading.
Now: **735** g
